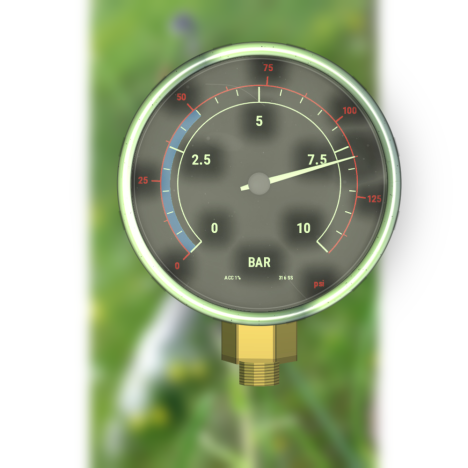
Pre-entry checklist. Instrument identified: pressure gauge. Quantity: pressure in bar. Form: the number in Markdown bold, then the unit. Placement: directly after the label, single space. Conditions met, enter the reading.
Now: **7.75** bar
